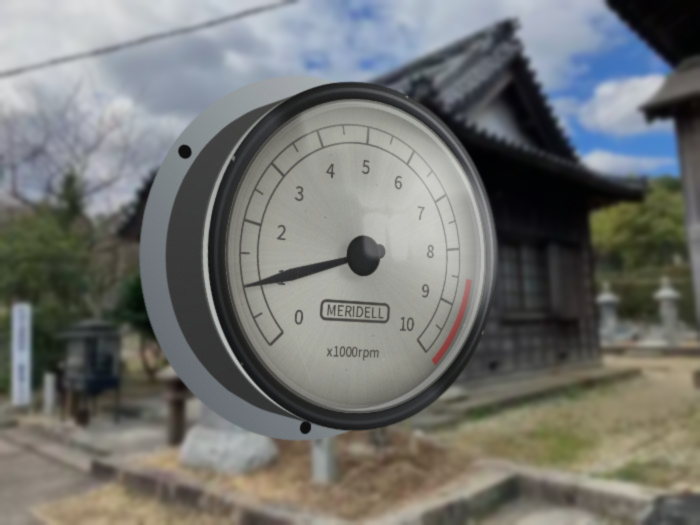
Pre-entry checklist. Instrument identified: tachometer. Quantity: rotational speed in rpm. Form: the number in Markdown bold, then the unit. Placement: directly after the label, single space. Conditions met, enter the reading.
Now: **1000** rpm
